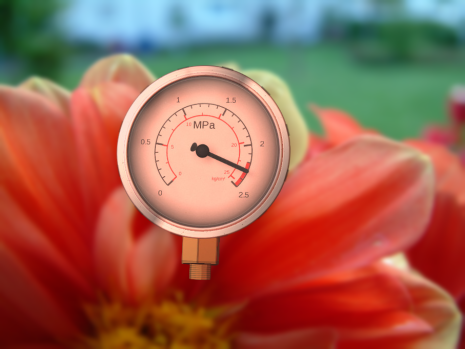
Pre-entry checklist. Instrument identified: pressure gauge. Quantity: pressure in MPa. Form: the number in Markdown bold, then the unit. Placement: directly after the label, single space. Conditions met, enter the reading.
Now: **2.3** MPa
